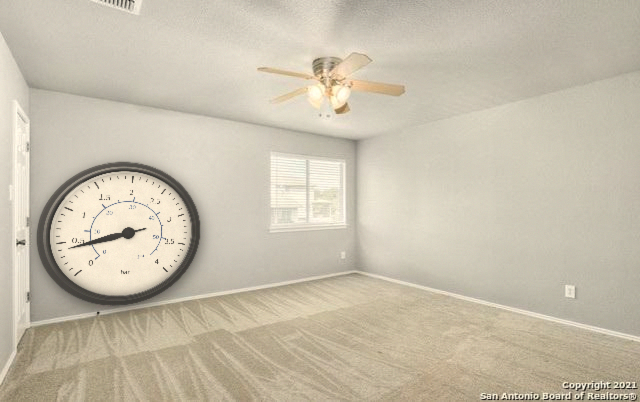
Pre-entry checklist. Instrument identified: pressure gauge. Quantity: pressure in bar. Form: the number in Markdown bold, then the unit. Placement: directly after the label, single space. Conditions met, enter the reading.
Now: **0.4** bar
